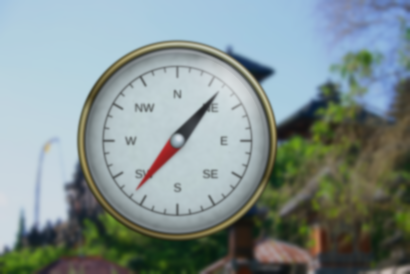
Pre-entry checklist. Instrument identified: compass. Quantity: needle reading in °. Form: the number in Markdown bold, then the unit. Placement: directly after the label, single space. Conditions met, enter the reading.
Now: **220** °
